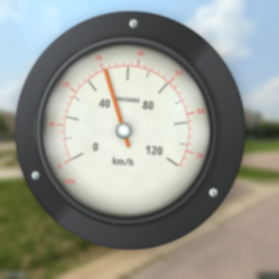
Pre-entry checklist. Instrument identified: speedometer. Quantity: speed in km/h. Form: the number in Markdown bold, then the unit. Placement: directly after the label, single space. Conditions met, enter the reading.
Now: **50** km/h
